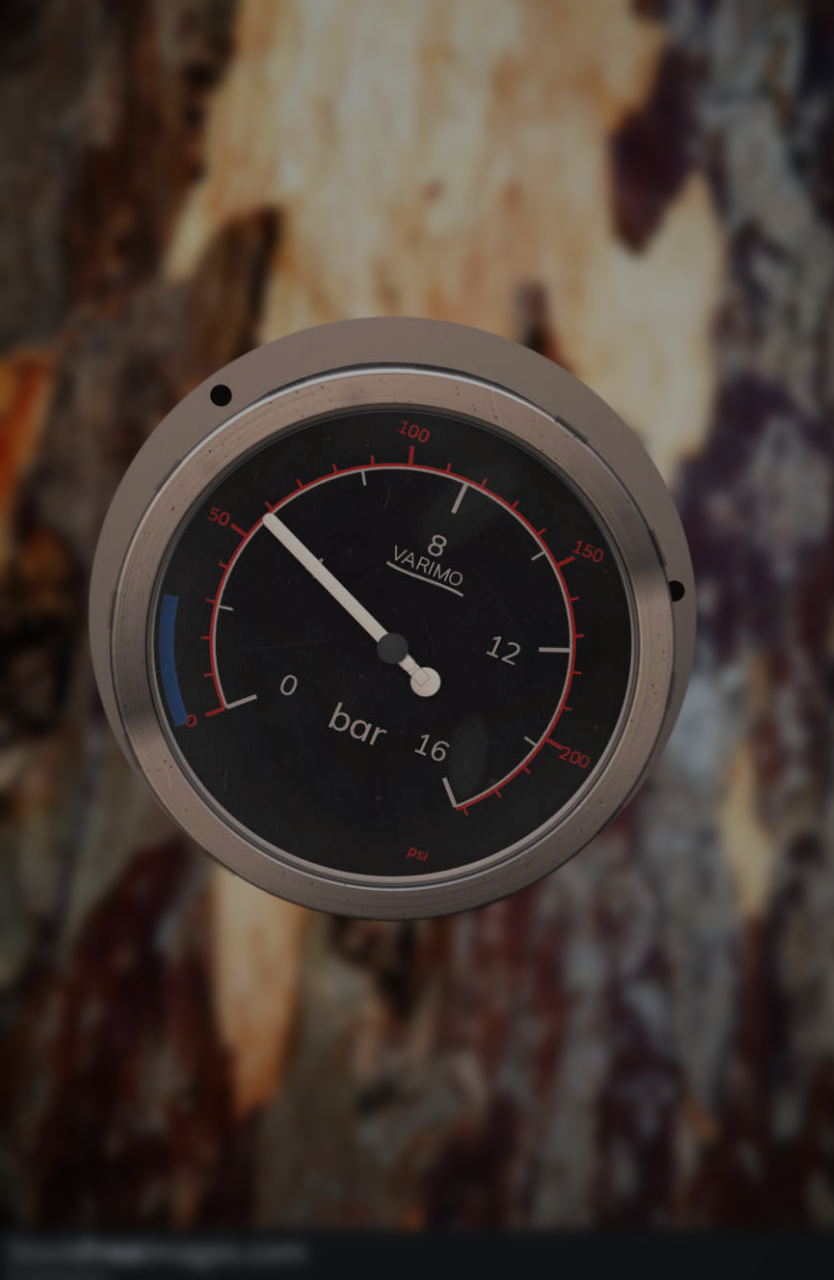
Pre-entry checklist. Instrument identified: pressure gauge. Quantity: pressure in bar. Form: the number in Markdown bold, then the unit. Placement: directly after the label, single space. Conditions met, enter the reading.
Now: **4** bar
